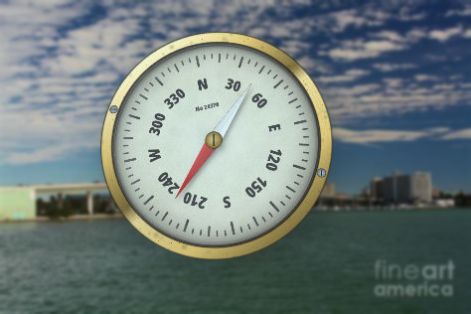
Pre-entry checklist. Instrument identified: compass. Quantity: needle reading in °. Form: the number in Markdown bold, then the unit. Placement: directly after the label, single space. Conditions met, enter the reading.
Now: **225** °
